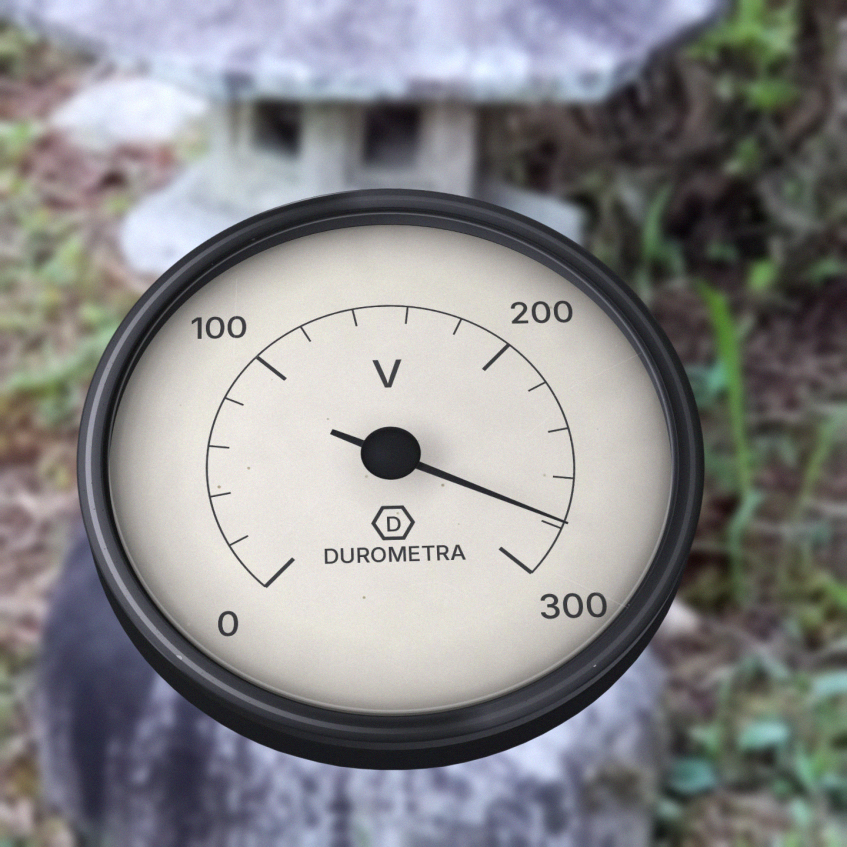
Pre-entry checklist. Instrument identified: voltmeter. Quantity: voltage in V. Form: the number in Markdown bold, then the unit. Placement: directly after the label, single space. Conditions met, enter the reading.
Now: **280** V
